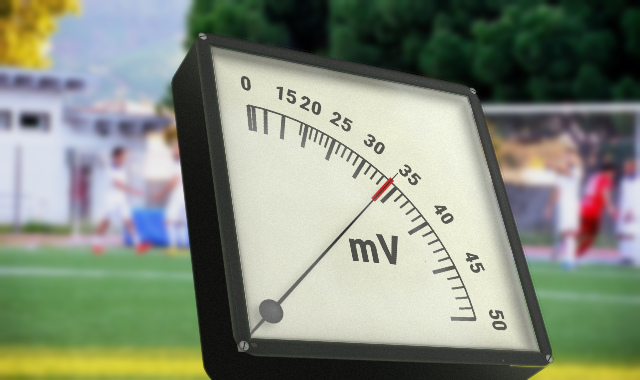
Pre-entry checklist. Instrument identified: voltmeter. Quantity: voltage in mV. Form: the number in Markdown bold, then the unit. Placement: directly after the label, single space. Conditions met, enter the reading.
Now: **34** mV
